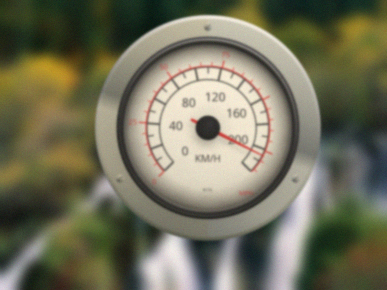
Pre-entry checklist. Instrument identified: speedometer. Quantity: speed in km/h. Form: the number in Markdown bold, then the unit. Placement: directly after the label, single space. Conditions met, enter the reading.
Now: **205** km/h
